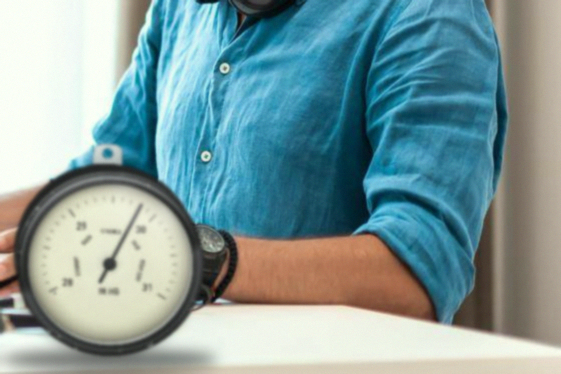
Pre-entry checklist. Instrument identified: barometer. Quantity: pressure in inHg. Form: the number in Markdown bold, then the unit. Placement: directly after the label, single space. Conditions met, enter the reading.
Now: **29.8** inHg
